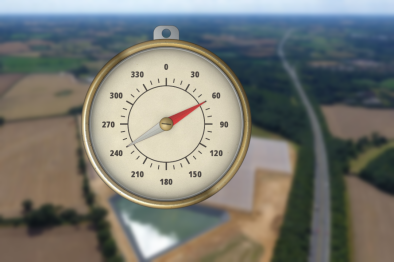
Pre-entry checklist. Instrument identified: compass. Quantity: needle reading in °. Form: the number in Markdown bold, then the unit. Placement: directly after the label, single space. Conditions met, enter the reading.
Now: **60** °
